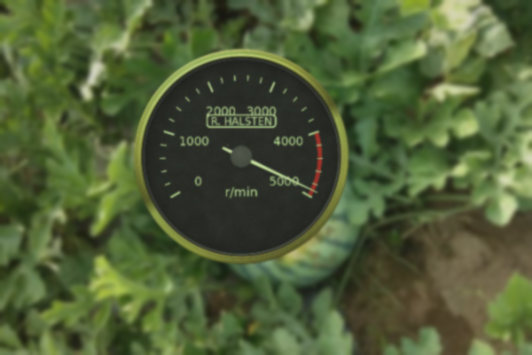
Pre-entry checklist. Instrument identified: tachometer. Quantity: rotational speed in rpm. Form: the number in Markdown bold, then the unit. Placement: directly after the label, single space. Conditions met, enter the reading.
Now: **4900** rpm
